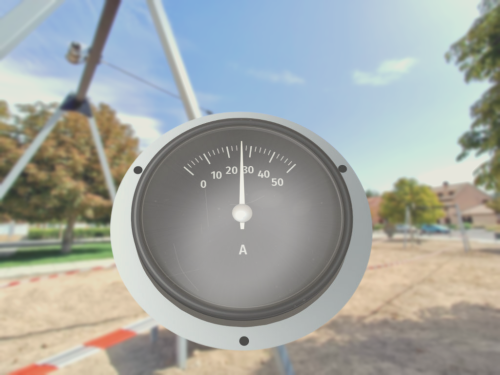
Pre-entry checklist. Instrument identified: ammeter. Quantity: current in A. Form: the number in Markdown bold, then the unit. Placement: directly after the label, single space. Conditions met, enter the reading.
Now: **26** A
